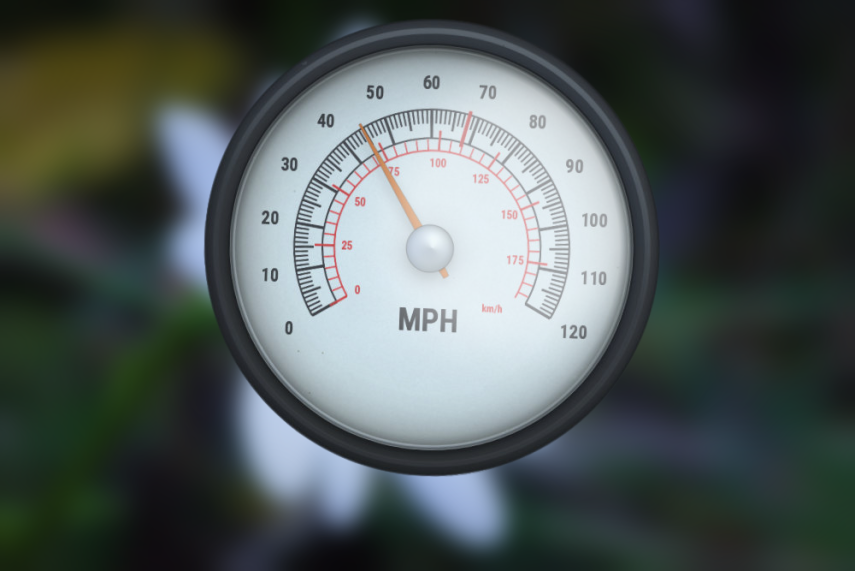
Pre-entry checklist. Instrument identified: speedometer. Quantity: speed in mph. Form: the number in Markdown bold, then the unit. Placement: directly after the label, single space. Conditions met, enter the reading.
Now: **45** mph
